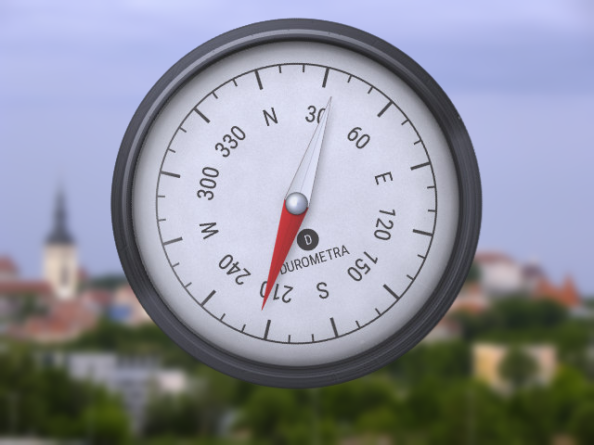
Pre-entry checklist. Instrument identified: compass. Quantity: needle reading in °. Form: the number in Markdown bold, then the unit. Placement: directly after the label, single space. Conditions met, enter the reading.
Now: **215** °
